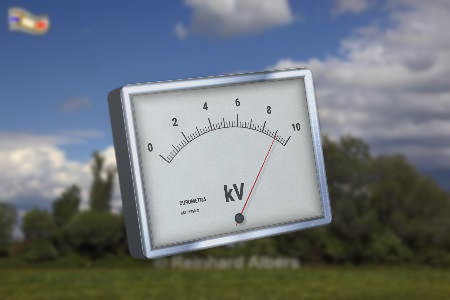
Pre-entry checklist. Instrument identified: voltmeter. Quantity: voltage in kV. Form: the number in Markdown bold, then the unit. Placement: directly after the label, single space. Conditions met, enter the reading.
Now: **9** kV
